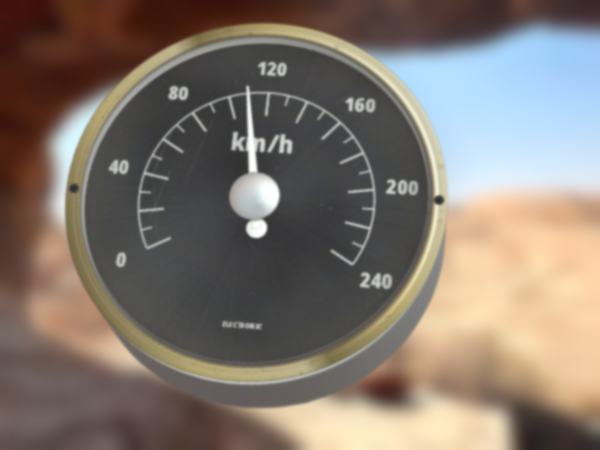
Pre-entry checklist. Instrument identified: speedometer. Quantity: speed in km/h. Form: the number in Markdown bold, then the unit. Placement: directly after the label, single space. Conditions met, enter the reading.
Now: **110** km/h
